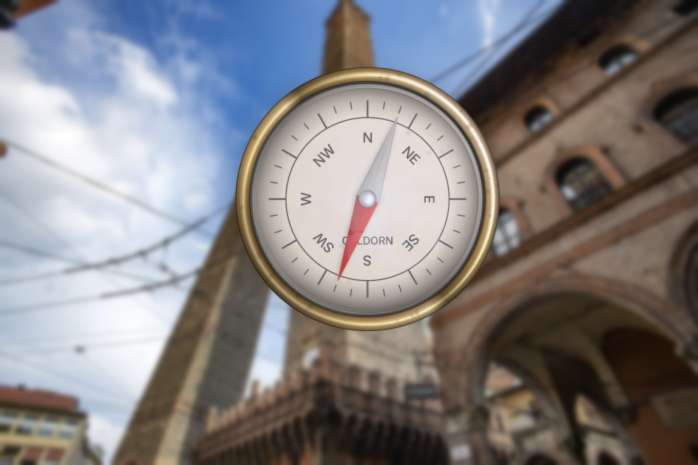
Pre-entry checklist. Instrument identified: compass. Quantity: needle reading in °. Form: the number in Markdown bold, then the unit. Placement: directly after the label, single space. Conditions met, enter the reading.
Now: **200** °
